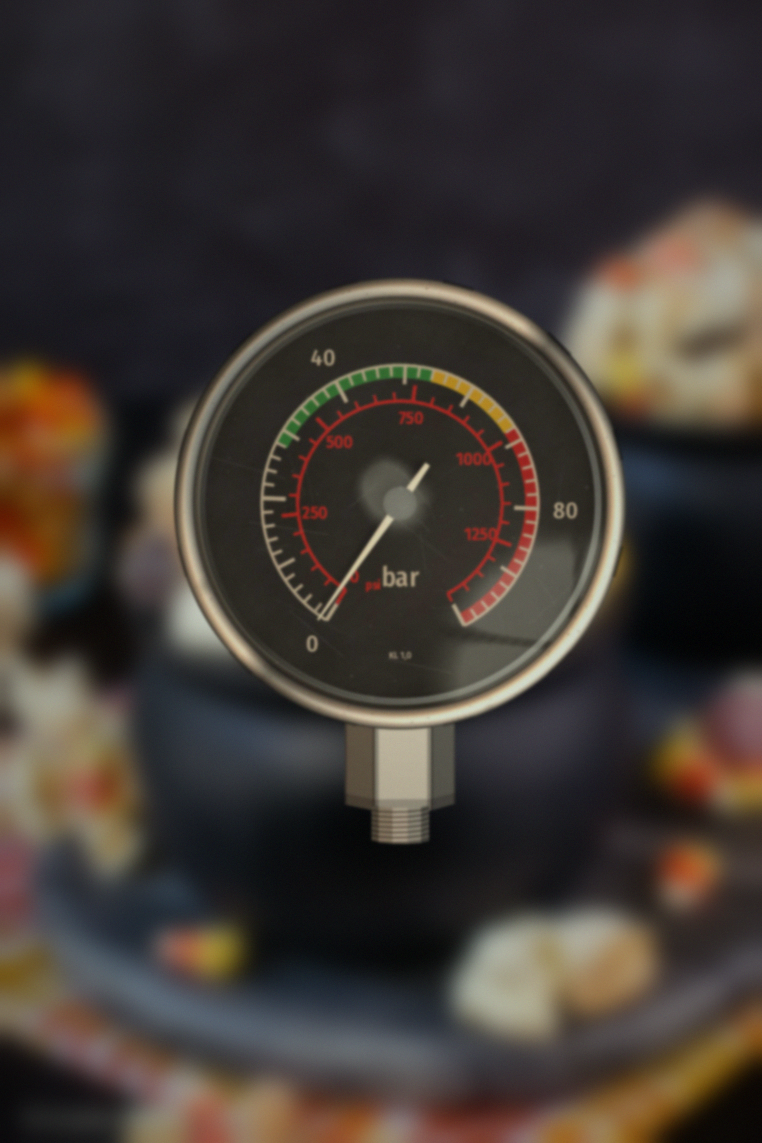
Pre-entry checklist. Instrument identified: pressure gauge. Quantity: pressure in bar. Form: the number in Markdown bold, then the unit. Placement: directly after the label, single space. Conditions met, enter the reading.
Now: **1** bar
